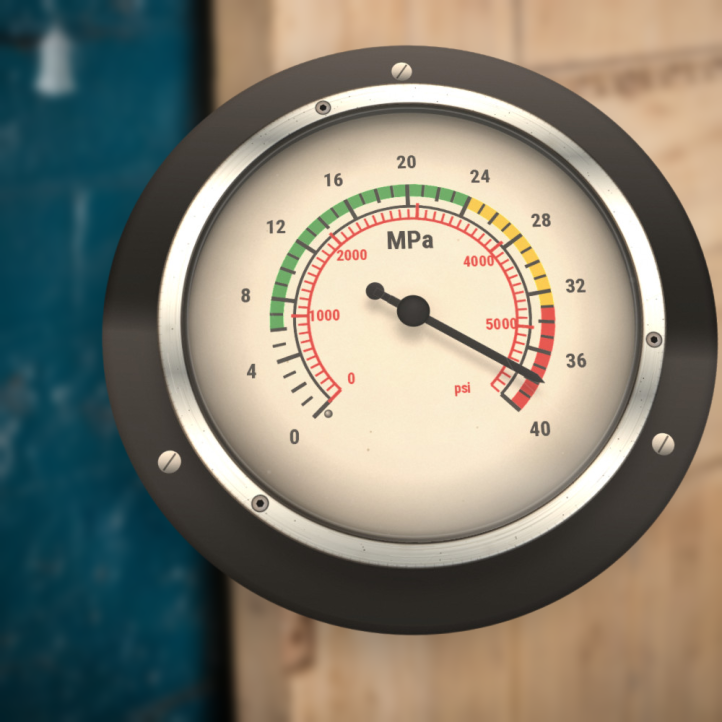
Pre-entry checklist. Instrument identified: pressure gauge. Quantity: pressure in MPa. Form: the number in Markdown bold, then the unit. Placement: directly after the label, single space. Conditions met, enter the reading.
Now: **38** MPa
